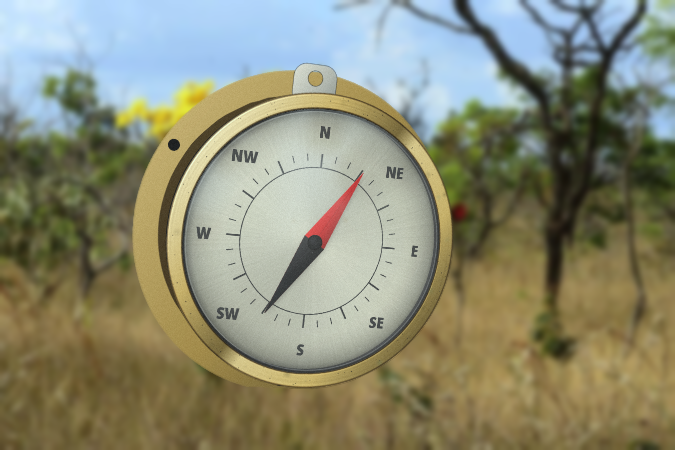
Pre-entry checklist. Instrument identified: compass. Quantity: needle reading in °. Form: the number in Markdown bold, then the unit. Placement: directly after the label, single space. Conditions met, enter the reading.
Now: **30** °
